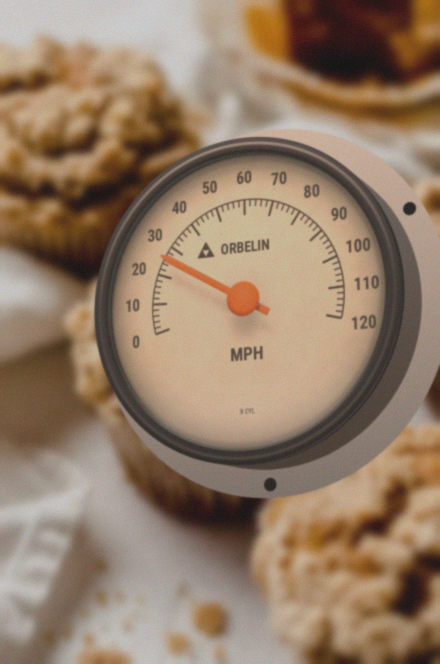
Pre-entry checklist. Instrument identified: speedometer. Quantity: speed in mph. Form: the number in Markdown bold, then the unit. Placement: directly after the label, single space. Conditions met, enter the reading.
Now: **26** mph
